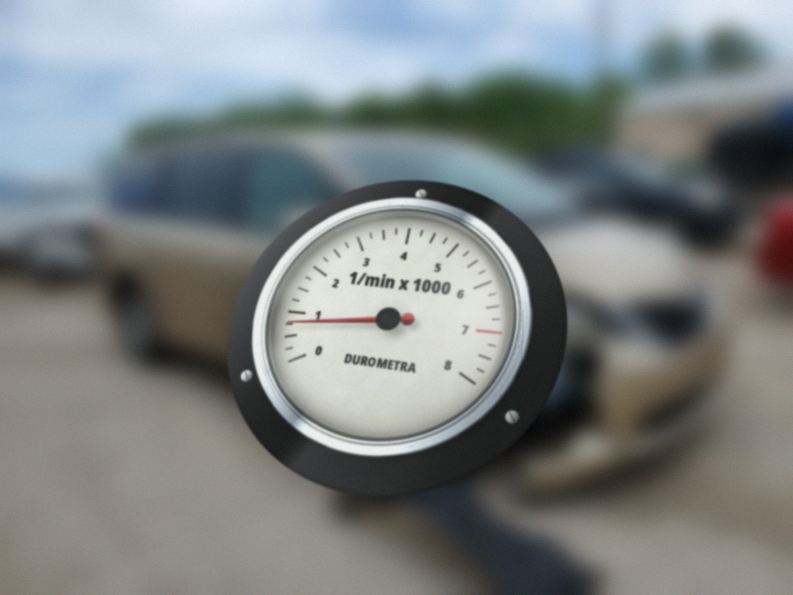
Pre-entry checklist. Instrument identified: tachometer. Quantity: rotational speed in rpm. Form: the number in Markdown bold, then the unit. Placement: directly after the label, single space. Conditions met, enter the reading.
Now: **750** rpm
